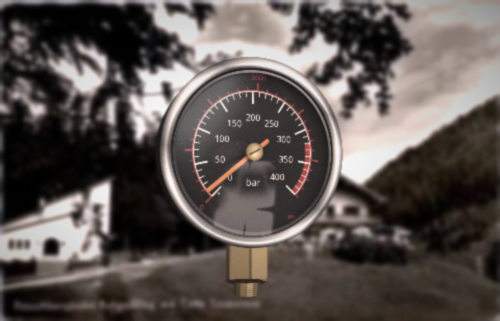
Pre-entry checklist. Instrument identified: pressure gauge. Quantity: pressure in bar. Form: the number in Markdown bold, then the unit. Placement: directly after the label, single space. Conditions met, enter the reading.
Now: **10** bar
